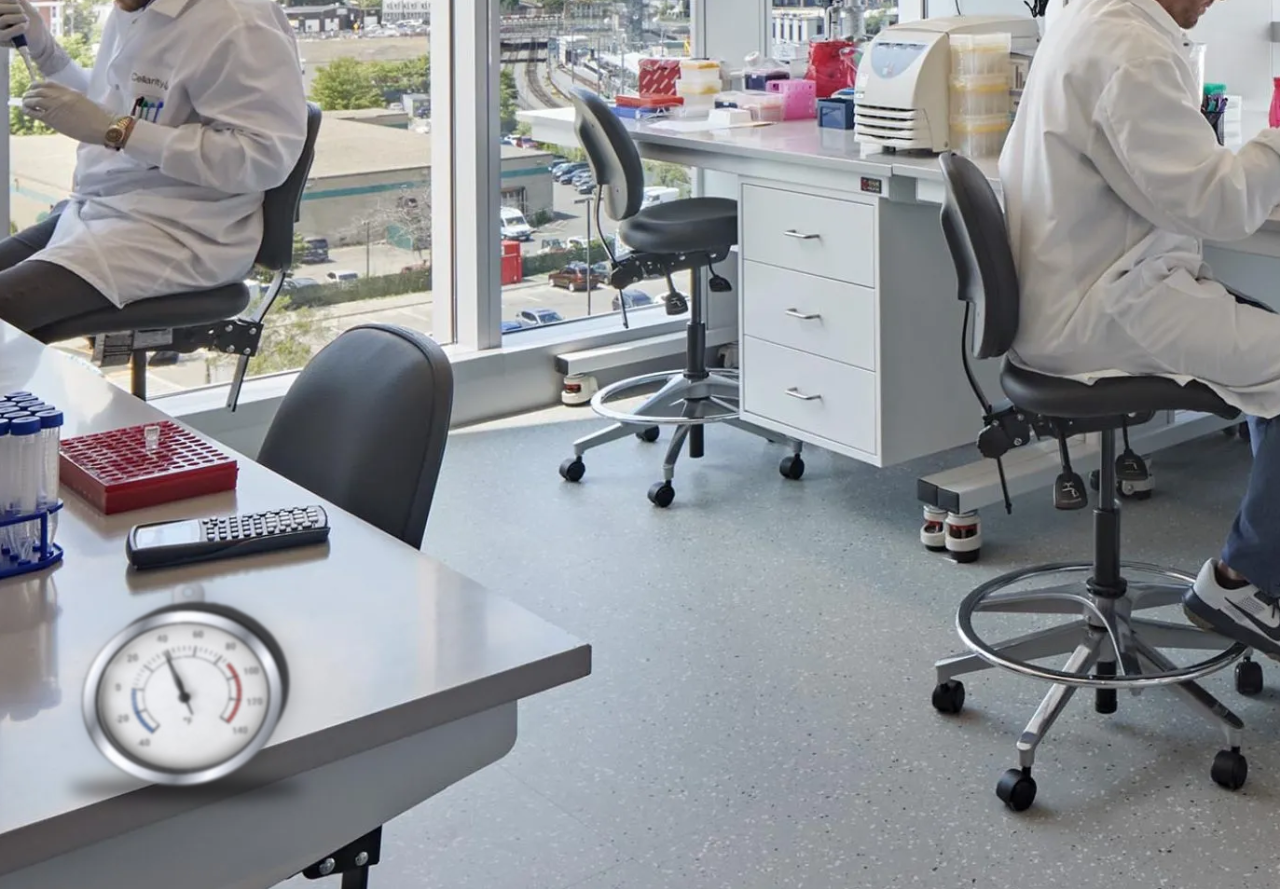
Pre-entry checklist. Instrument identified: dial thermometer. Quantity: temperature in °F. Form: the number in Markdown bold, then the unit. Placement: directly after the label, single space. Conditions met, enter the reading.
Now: **40** °F
